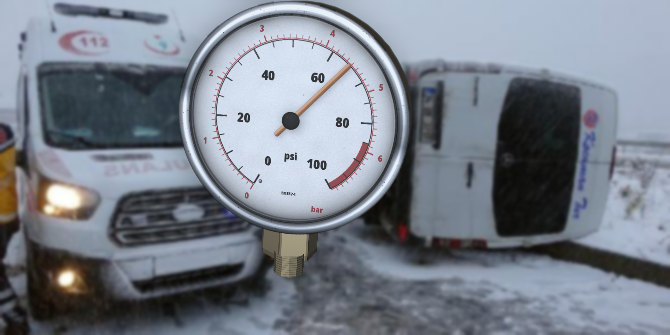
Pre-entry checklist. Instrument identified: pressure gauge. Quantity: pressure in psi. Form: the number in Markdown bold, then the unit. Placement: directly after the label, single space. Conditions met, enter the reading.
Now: **65** psi
